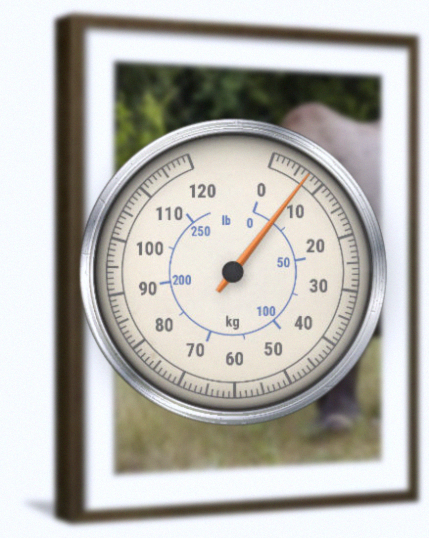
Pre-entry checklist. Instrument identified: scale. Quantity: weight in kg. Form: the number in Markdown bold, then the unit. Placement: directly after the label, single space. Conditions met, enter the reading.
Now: **7** kg
